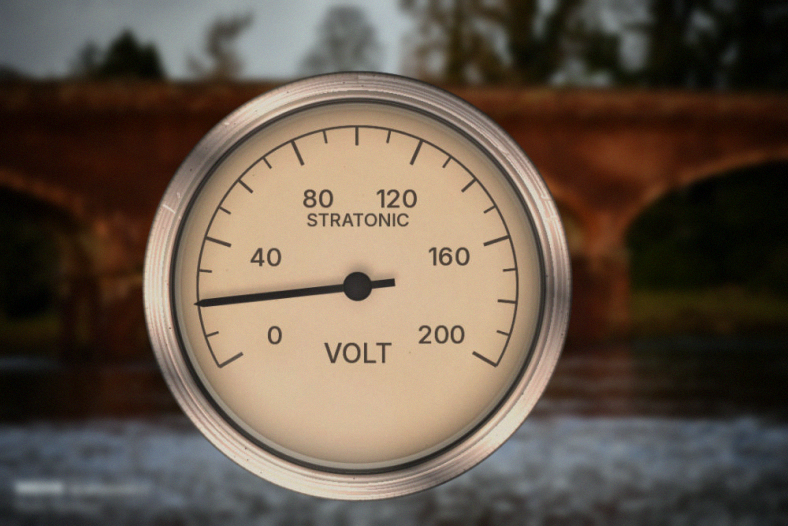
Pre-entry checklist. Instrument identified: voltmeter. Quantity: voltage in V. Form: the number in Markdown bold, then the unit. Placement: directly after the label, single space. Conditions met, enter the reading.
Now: **20** V
